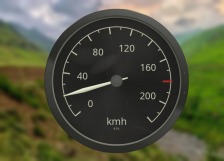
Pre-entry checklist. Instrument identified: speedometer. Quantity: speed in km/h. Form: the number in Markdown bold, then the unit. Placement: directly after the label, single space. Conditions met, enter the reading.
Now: **20** km/h
